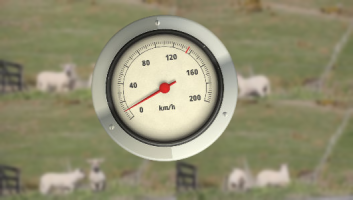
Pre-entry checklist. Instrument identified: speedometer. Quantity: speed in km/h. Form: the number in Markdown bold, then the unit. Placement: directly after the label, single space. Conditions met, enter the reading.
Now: **10** km/h
